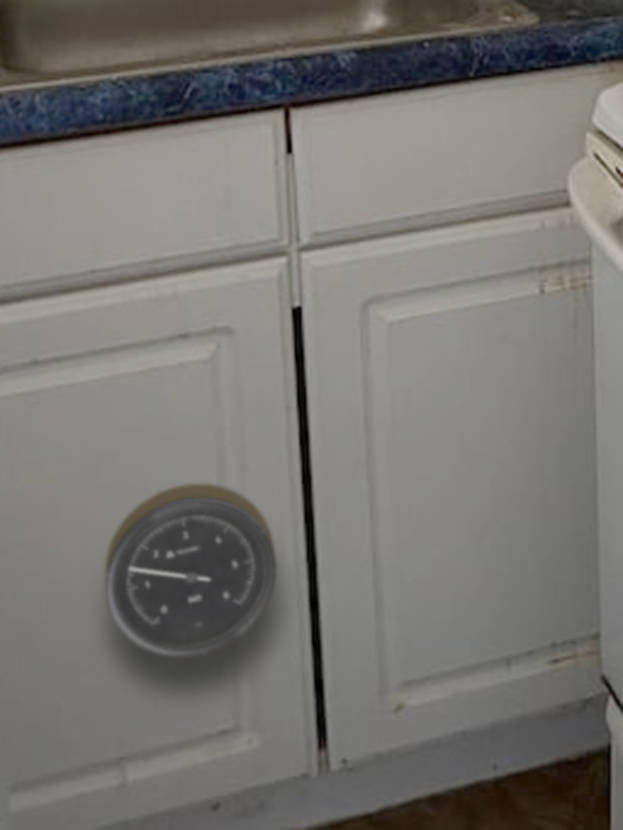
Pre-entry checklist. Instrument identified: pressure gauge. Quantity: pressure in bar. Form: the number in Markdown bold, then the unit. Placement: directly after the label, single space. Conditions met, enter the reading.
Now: **1.5** bar
